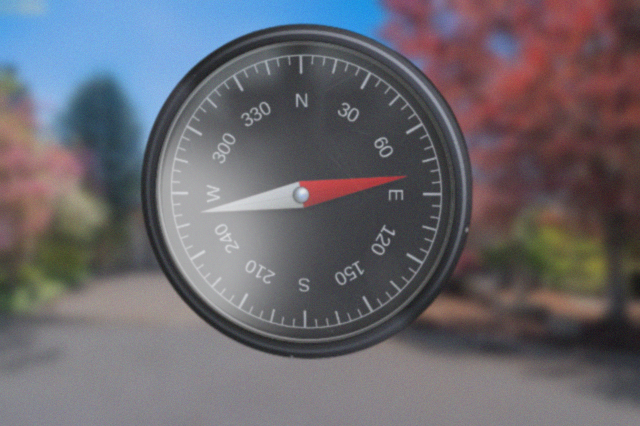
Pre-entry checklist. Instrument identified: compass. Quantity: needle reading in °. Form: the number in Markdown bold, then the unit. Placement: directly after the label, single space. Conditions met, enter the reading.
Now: **80** °
